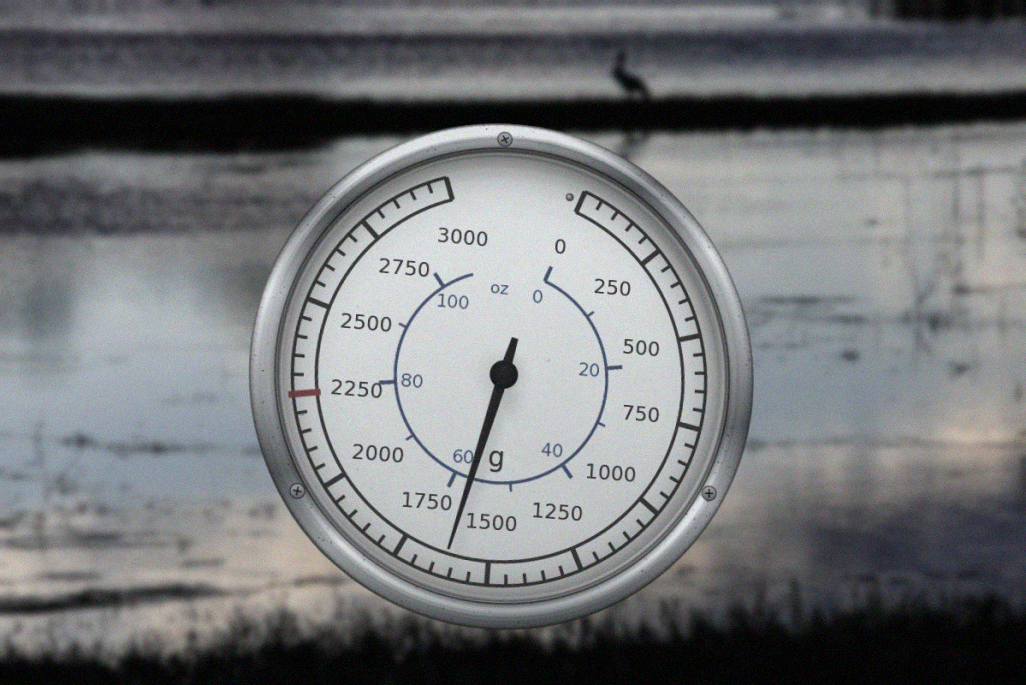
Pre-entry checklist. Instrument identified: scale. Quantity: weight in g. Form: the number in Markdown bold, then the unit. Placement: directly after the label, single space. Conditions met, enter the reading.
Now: **1625** g
